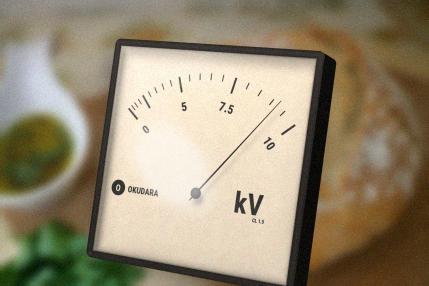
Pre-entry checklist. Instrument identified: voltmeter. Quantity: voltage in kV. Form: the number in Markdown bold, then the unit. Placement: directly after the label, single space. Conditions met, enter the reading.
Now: **9.25** kV
